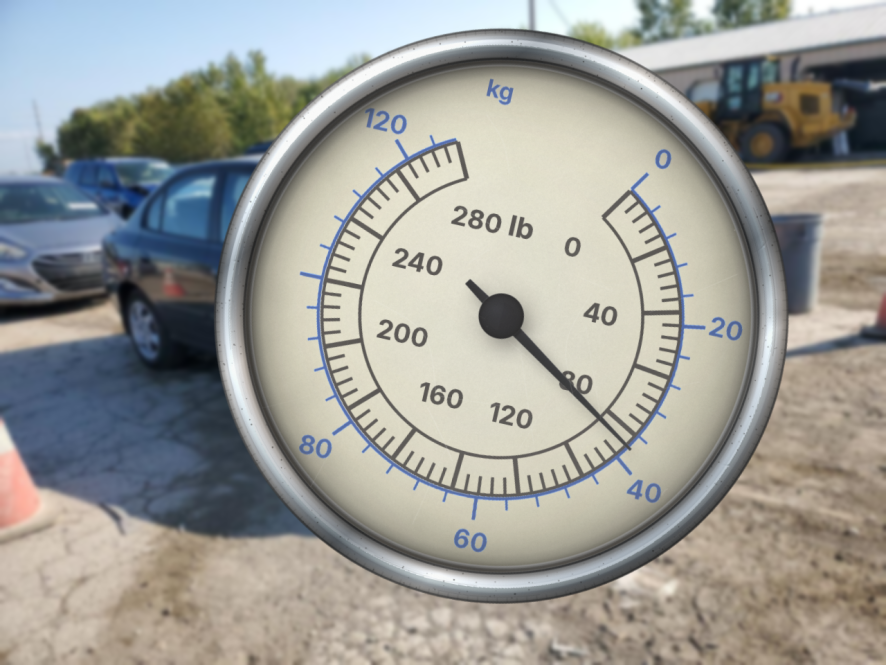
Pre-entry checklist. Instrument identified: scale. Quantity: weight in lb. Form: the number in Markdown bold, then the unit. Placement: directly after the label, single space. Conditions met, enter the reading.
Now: **84** lb
